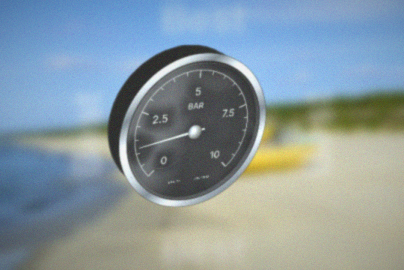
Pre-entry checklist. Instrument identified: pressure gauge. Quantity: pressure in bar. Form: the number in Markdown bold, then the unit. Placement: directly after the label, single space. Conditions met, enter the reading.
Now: **1.25** bar
